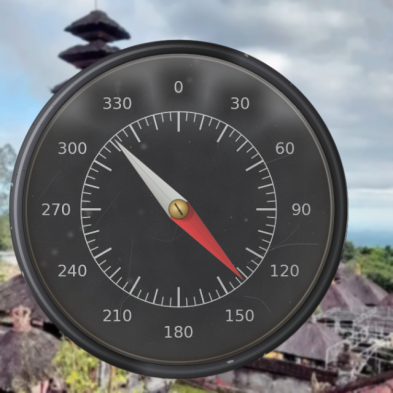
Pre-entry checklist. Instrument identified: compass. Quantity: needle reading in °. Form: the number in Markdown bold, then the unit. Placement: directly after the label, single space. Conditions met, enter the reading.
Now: **137.5** °
